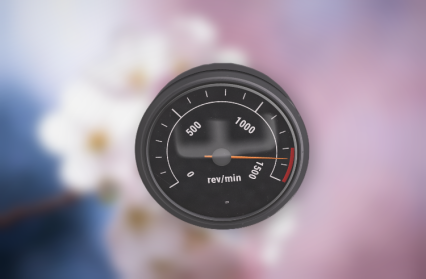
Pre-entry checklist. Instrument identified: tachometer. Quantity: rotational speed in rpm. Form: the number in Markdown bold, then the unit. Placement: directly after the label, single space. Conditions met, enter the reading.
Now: **1350** rpm
